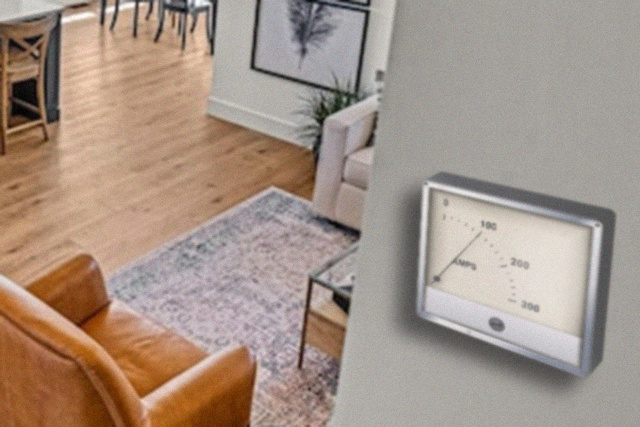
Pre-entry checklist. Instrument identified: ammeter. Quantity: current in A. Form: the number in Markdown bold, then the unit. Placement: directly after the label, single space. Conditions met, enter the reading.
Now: **100** A
